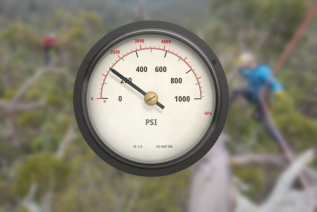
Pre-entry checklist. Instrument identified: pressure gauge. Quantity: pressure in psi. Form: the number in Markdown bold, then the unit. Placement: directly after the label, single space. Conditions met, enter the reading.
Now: **200** psi
